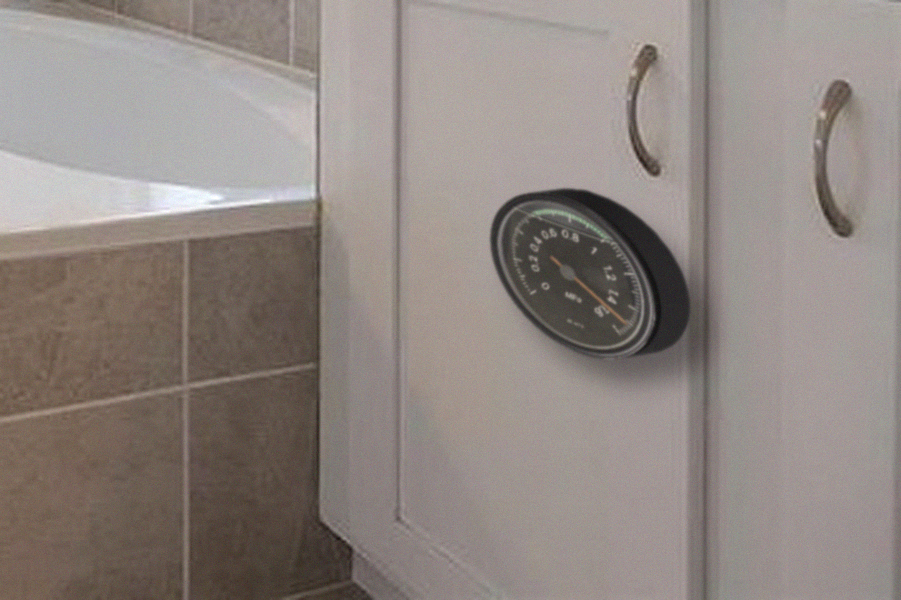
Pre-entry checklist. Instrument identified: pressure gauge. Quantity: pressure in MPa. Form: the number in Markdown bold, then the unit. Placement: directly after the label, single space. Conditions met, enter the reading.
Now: **1.5** MPa
